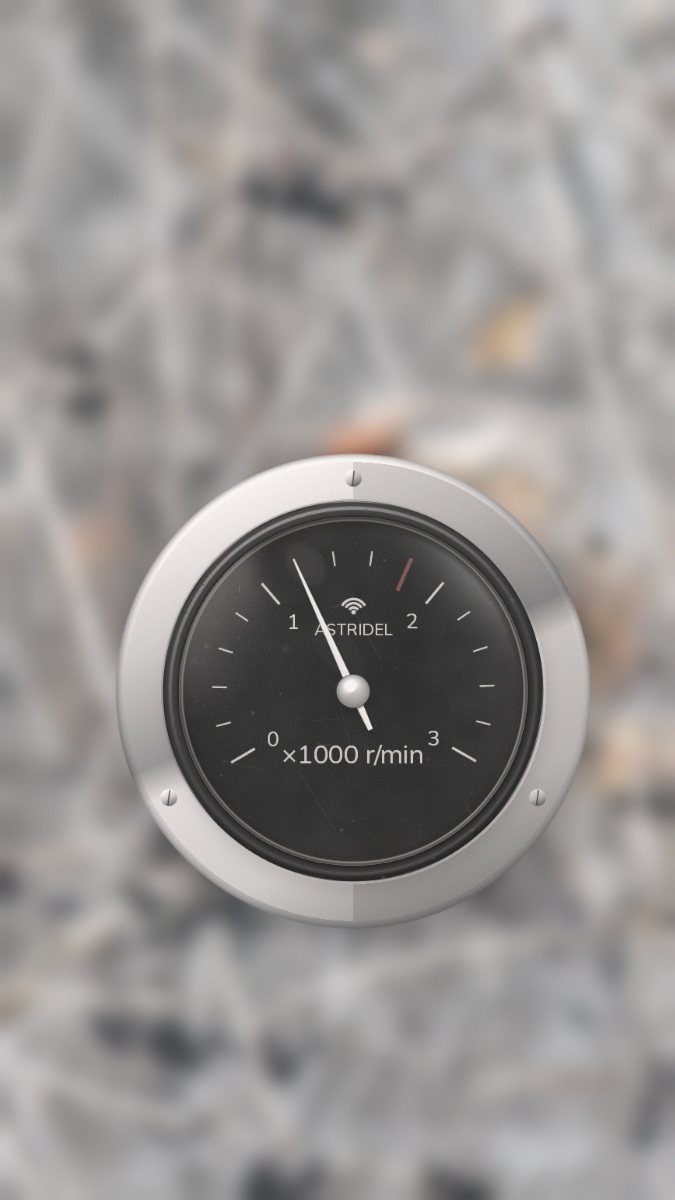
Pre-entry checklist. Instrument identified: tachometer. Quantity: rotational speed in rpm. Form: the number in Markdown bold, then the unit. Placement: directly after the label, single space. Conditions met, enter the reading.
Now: **1200** rpm
